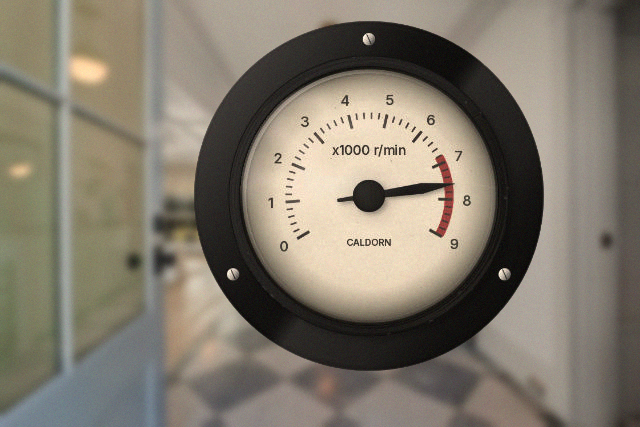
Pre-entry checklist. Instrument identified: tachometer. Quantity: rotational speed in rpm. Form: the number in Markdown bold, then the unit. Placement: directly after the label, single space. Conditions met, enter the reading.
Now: **7600** rpm
